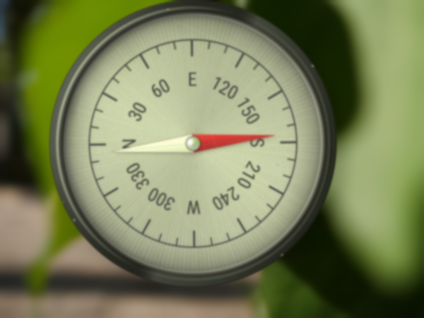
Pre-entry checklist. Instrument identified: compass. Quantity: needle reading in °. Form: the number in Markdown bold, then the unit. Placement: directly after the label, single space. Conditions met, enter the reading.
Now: **175** °
